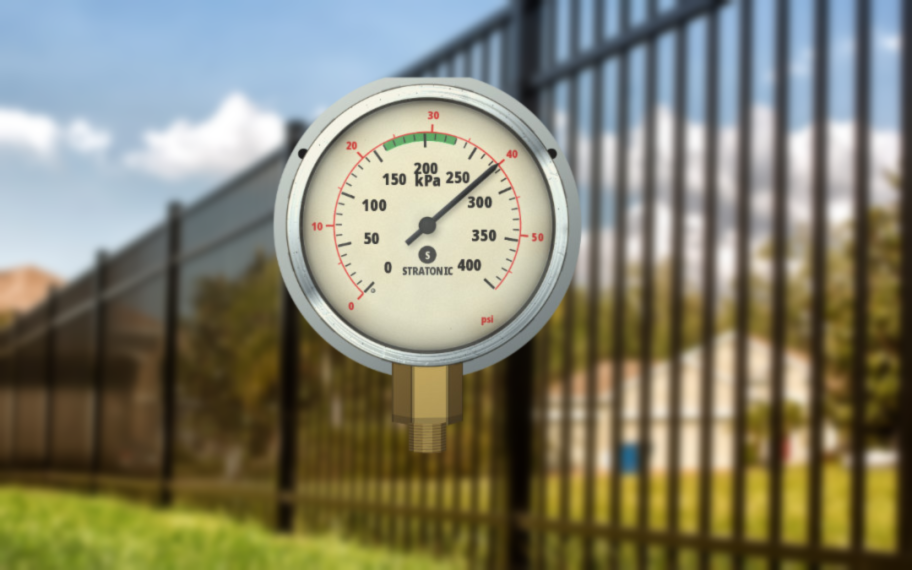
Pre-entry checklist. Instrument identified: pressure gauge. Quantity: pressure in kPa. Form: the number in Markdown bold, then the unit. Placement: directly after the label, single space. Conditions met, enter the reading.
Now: **275** kPa
